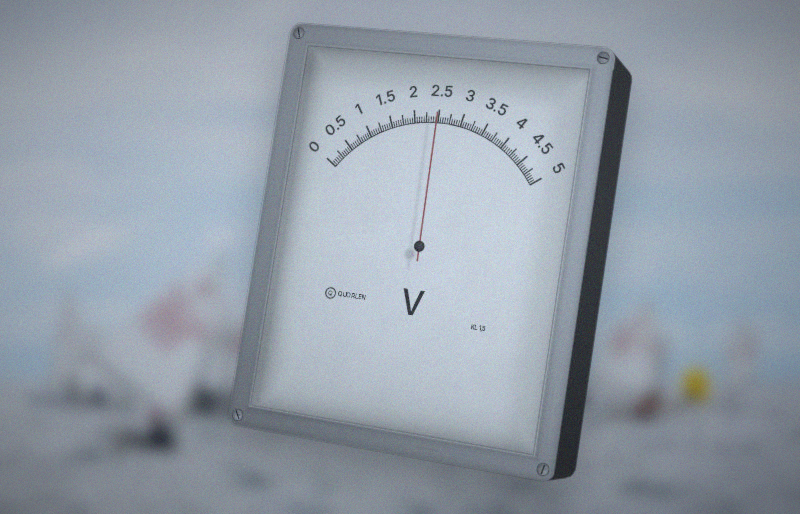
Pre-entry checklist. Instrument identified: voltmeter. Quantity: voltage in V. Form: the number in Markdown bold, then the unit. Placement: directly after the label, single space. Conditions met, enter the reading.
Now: **2.5** V
